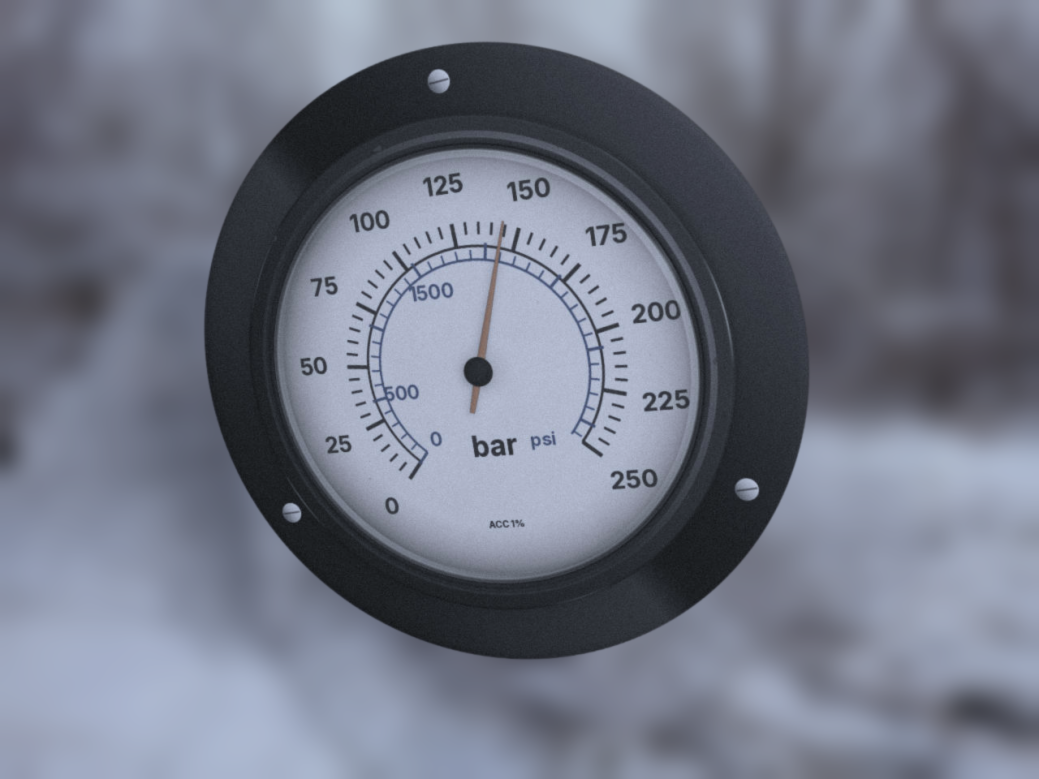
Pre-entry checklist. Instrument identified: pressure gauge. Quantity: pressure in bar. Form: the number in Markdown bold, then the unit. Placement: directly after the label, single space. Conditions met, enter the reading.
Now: **145** bar
